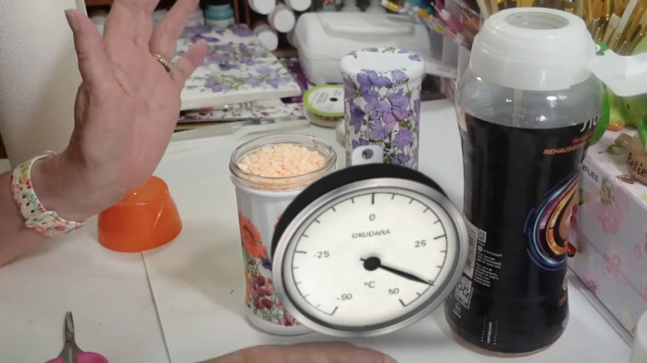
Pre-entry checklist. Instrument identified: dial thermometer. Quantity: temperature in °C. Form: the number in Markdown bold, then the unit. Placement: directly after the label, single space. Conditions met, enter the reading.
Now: **40** °C
